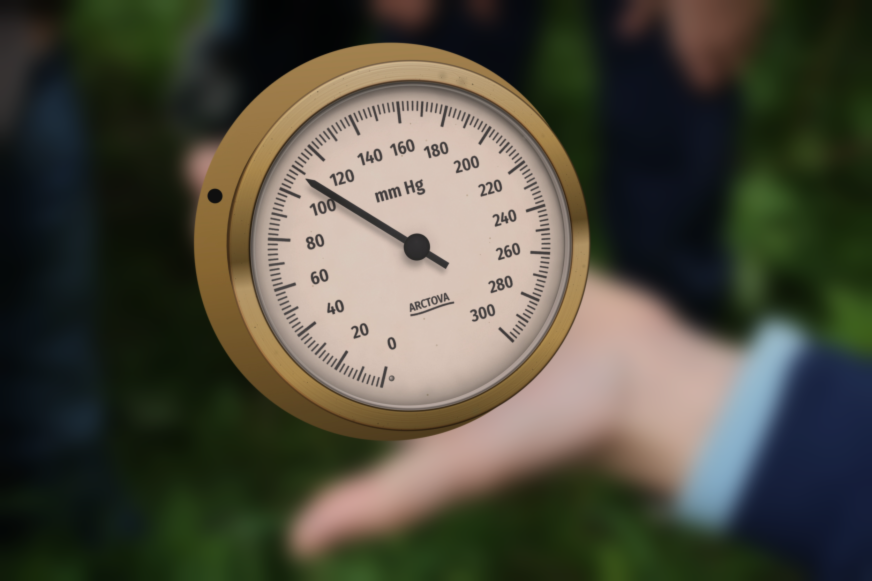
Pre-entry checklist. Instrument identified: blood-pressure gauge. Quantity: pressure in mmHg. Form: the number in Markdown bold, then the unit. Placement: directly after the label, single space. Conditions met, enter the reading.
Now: **108** mmHg
